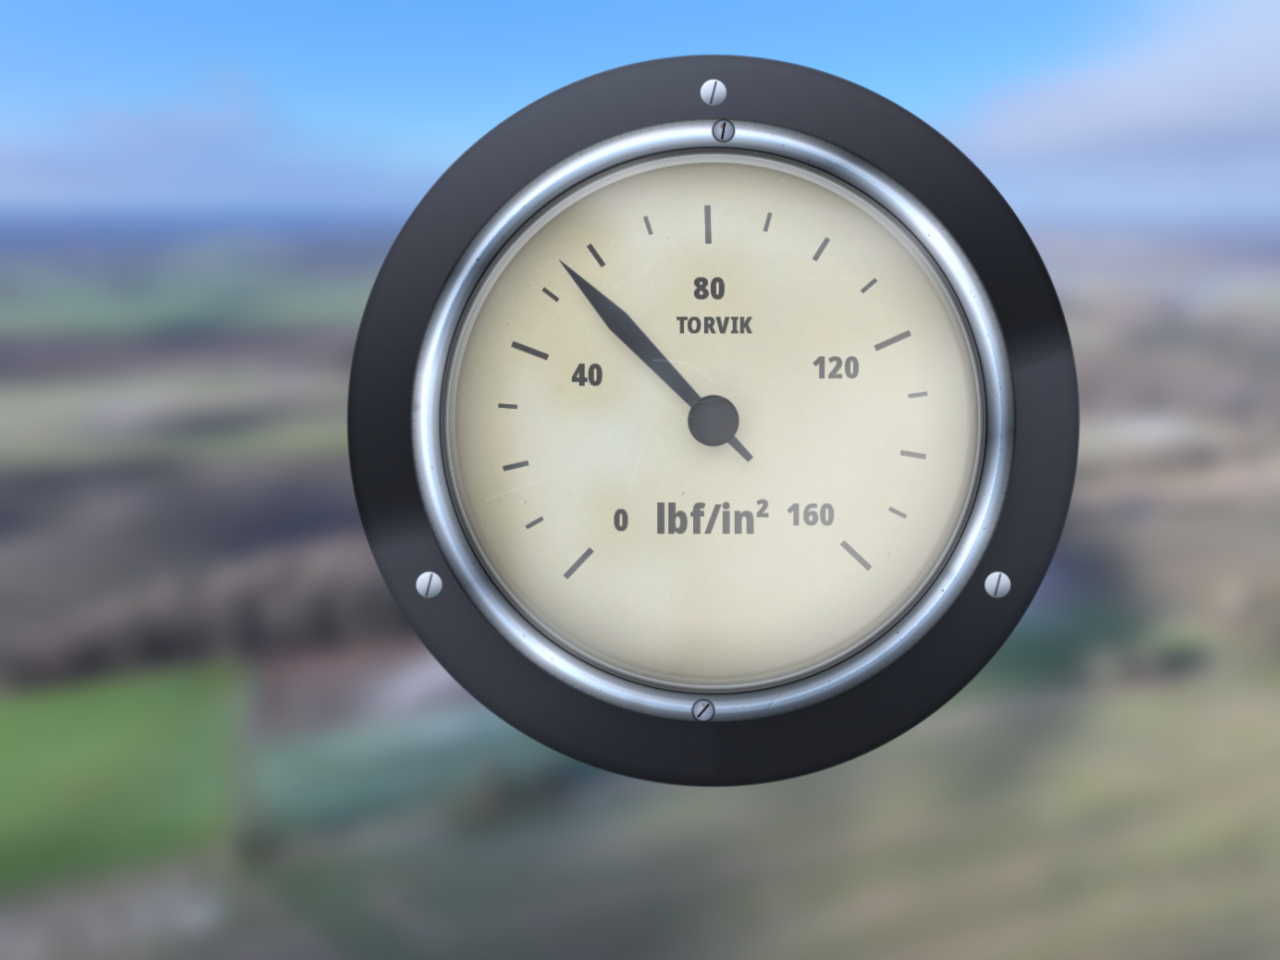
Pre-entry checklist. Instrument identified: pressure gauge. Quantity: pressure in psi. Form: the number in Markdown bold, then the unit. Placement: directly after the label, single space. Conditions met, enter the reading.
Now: **55** psi
